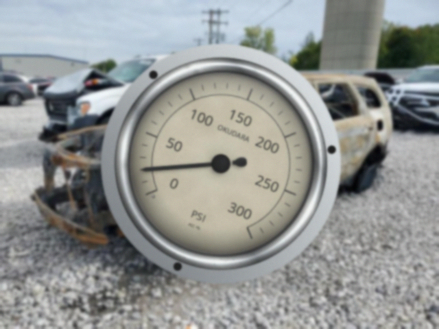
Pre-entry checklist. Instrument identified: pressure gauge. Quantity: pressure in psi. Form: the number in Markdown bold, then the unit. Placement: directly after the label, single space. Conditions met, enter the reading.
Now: **20** psi
